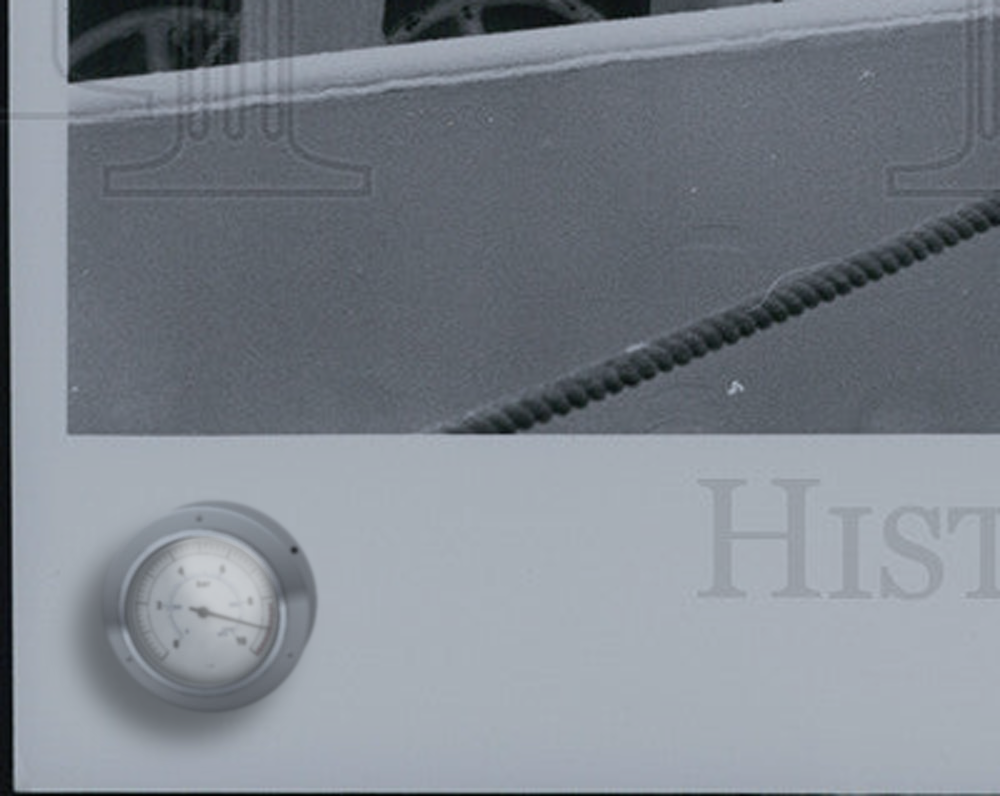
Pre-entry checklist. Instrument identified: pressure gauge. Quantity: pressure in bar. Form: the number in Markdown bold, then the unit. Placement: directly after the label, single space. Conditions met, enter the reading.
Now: **9** bar
